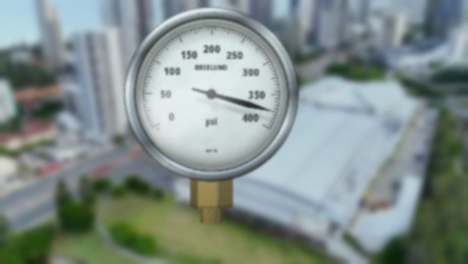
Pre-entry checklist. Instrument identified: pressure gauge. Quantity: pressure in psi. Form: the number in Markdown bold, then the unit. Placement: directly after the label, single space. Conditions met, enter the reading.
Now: **375** psi
